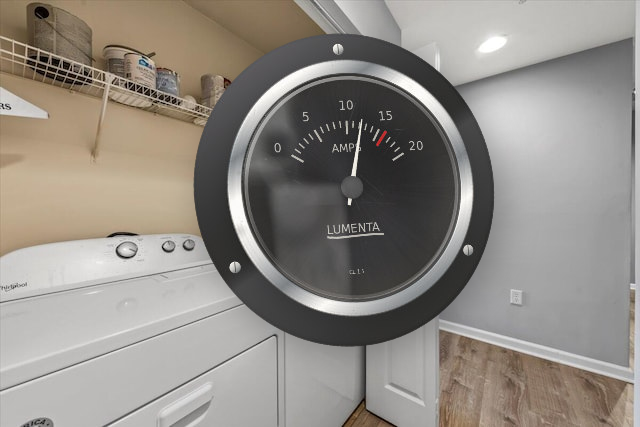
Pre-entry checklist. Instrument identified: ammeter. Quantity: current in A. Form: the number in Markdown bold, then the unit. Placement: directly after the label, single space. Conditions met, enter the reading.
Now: **12** A
